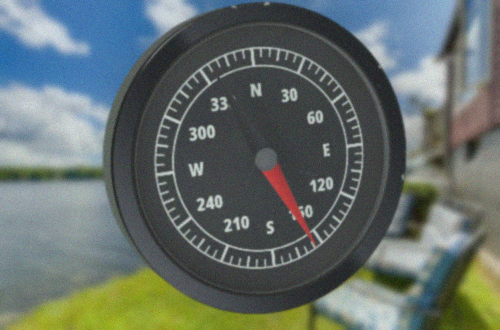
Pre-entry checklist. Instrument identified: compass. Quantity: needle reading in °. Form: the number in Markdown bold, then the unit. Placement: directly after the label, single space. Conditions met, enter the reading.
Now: **155** °
